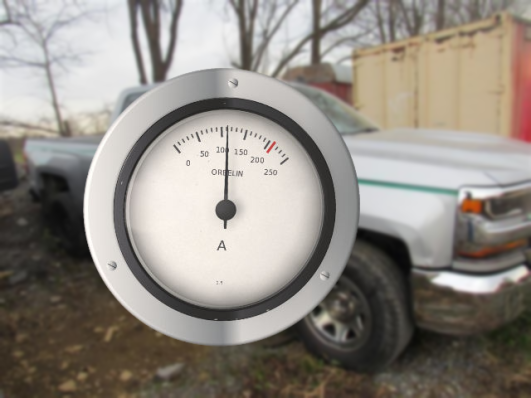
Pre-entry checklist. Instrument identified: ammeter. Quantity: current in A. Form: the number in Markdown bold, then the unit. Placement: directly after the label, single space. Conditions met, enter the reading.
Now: **110** A
